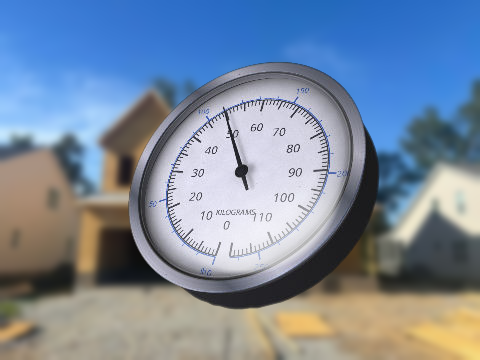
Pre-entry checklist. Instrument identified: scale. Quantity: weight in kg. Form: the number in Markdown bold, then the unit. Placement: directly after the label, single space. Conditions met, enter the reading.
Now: **50** kg
